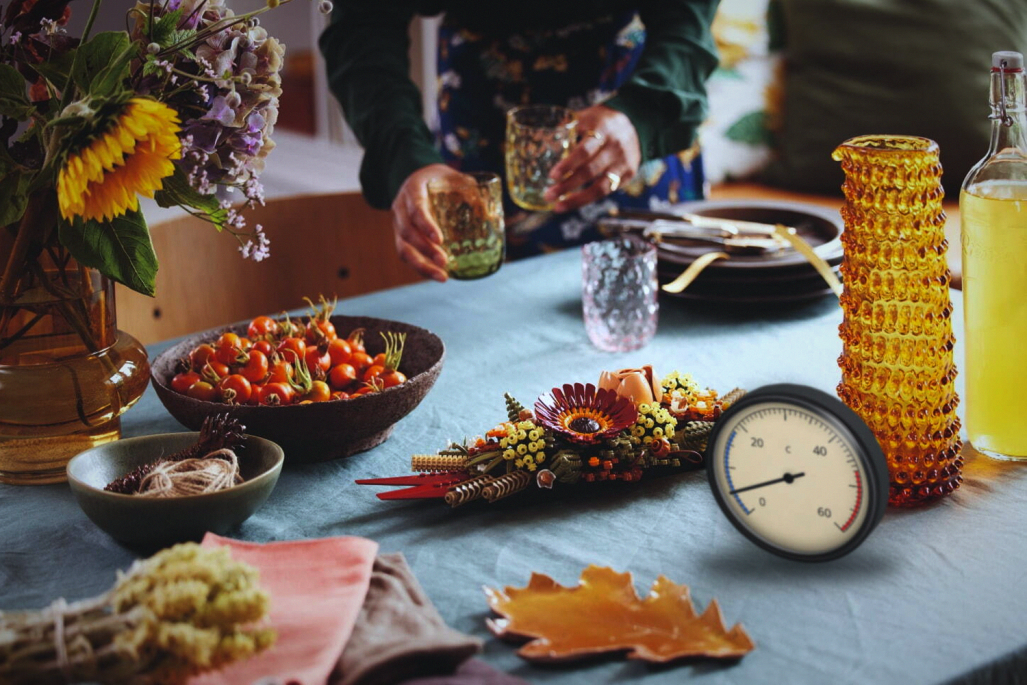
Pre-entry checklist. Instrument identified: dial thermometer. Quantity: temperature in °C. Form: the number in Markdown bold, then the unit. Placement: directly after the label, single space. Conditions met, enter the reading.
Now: **5** °C
